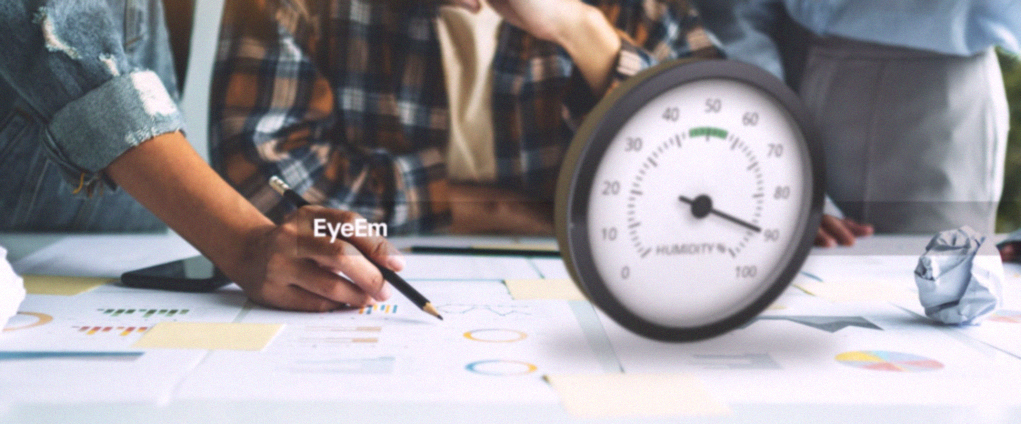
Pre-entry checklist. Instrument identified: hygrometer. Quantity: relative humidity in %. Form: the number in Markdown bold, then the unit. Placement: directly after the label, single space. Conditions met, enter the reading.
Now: **90** %
